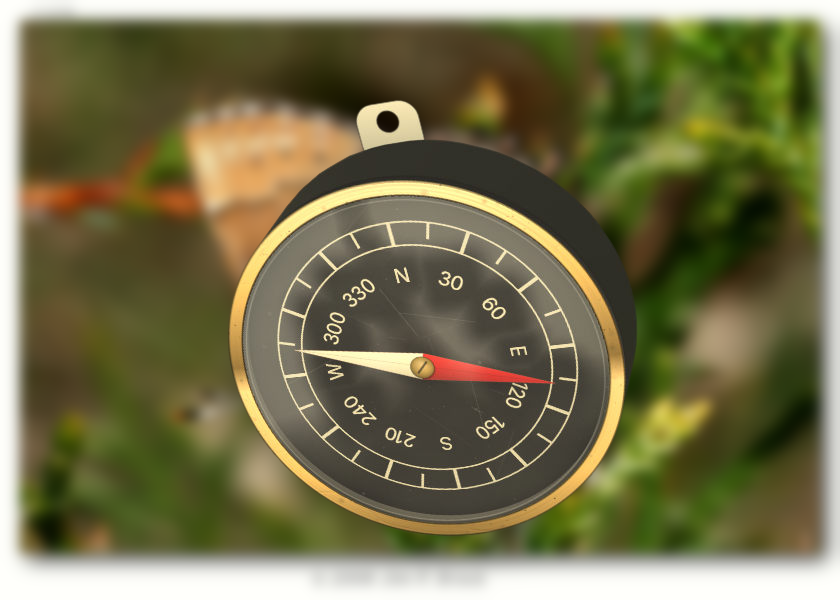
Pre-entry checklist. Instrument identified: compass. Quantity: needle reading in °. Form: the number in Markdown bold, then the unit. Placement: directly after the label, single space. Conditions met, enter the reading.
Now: **105** °
